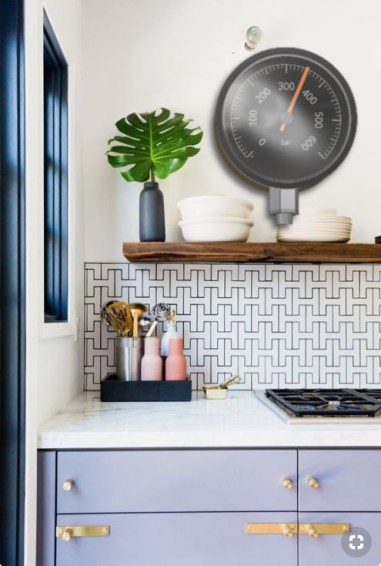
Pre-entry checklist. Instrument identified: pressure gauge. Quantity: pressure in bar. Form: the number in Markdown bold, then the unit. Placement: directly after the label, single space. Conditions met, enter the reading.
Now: **350** bar
